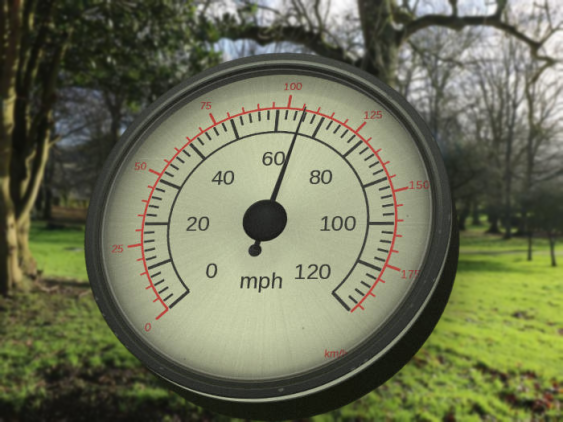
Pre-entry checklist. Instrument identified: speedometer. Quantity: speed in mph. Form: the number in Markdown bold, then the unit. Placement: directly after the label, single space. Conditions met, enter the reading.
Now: **66** mph
